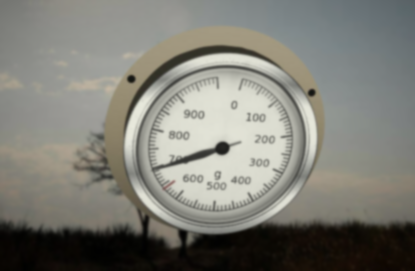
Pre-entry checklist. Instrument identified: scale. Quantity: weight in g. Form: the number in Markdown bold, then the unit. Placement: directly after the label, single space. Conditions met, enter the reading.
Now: **700** g
